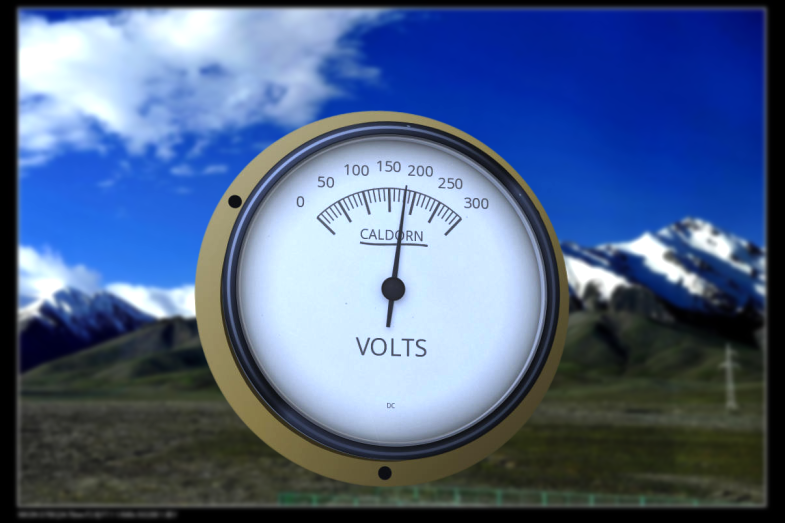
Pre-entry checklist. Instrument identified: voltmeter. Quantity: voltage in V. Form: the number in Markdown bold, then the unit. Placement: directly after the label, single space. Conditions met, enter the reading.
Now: **180** V
